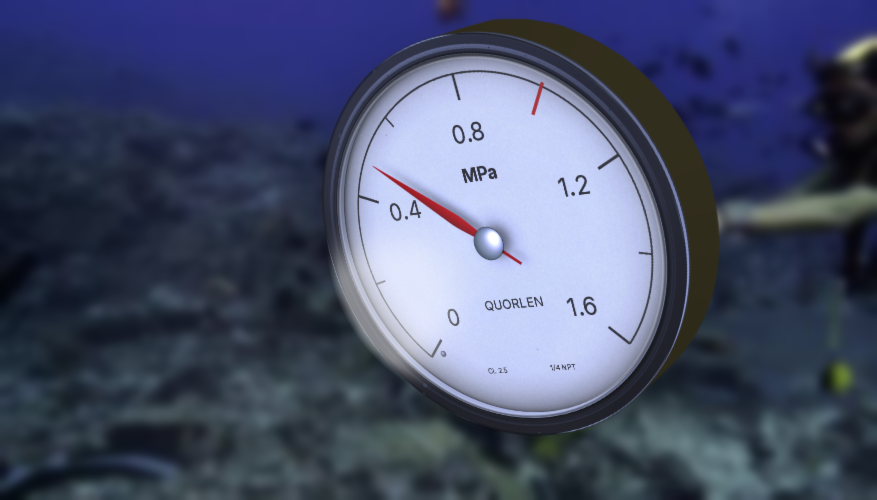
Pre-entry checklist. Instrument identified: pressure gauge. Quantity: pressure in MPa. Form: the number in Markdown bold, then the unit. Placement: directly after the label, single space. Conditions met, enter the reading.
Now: **0.5** MPa
